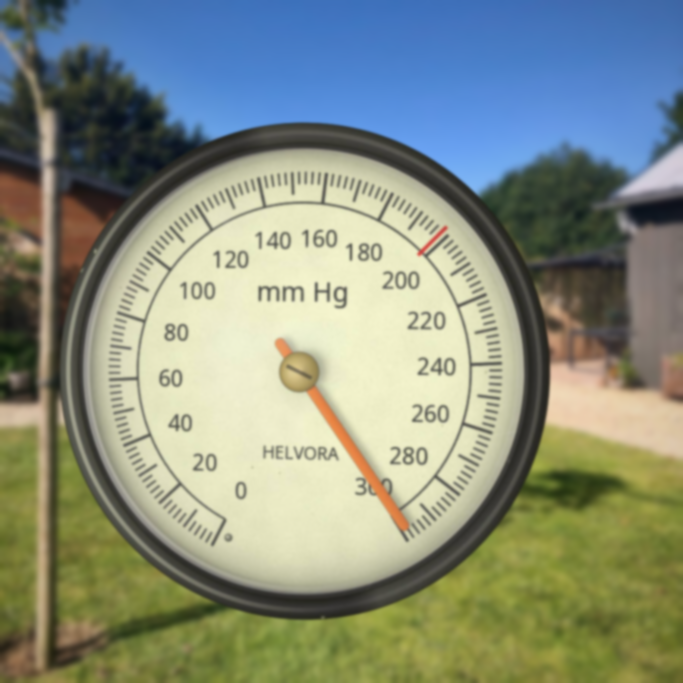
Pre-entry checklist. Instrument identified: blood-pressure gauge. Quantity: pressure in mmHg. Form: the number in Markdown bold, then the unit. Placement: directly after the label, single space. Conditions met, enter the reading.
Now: **298** mmHg
